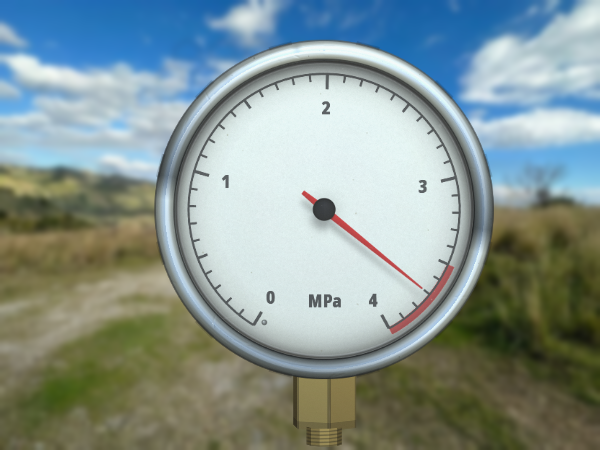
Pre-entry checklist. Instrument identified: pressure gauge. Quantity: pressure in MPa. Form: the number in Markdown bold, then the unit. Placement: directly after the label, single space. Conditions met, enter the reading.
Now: **3.7** MPa
